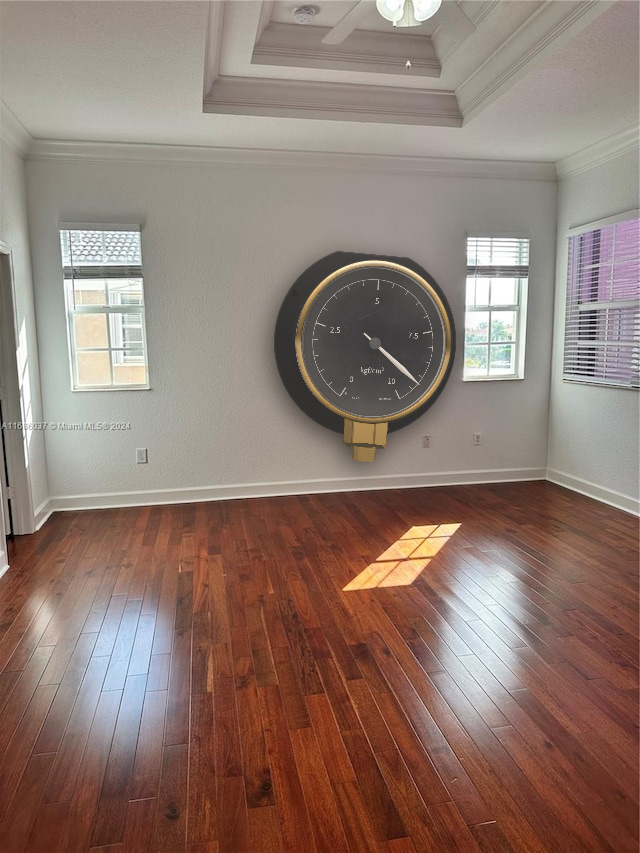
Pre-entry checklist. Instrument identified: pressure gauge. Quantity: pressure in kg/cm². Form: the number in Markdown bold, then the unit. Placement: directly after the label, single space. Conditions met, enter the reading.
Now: **9.25** kg/cm²
